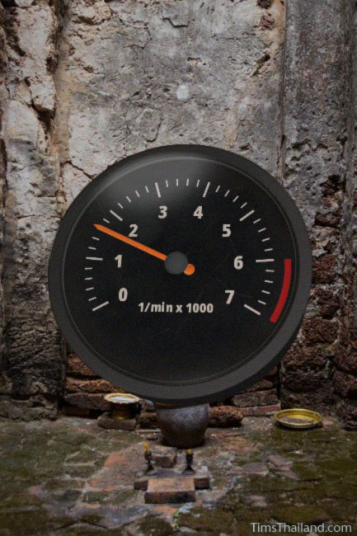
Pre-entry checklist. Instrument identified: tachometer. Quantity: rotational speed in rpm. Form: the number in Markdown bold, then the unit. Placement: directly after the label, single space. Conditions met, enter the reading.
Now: **1600** rpm
